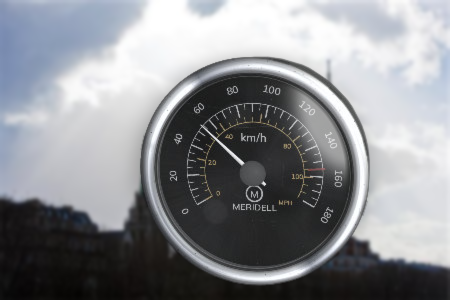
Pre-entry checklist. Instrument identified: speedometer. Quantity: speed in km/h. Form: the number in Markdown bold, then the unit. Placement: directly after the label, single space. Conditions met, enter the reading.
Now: **55** km/h
